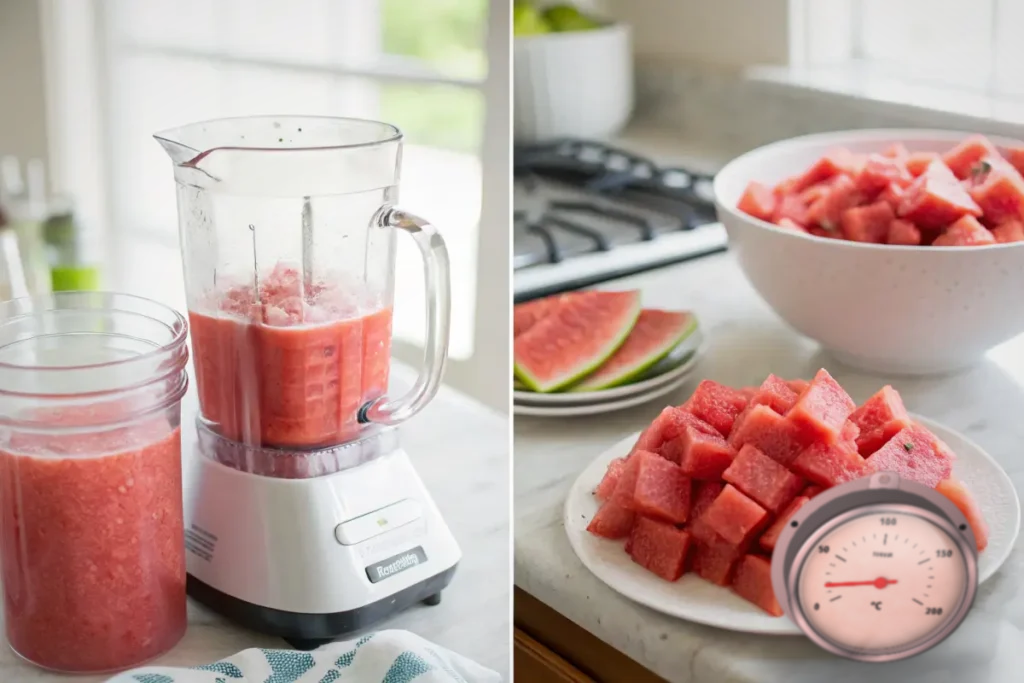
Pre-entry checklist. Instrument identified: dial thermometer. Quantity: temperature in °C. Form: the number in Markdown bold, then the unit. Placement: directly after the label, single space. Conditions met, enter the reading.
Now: **20** °C
